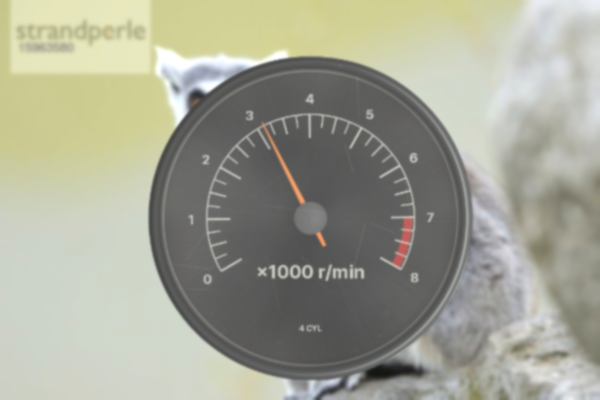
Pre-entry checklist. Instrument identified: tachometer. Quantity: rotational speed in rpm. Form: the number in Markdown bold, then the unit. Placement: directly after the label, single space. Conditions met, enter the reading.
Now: **3125** rpm
